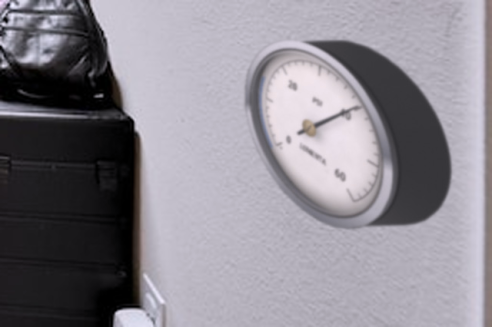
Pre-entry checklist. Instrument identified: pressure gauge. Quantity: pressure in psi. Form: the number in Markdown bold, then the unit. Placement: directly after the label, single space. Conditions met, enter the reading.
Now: **40** psi
